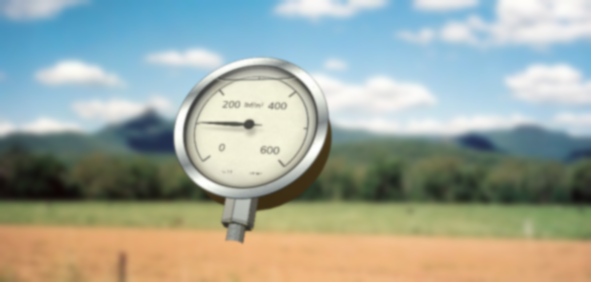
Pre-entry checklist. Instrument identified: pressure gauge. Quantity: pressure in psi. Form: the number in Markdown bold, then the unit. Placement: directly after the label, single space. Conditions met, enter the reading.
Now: **100** psi
